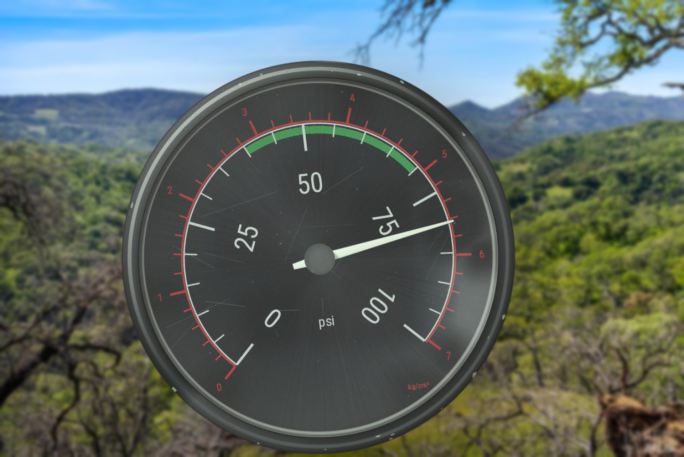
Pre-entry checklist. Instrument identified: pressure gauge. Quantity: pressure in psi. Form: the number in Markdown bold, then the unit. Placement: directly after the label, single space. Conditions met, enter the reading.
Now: **80** psi
